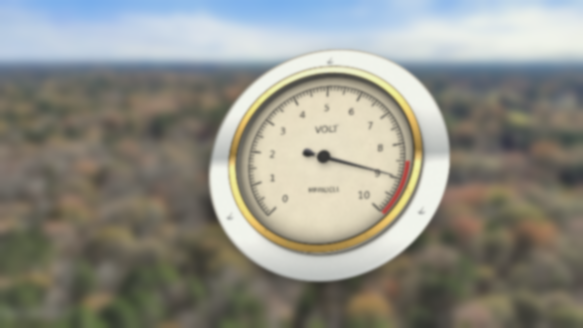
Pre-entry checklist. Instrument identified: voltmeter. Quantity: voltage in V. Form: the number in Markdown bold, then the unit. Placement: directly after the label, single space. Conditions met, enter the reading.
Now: **9** V
